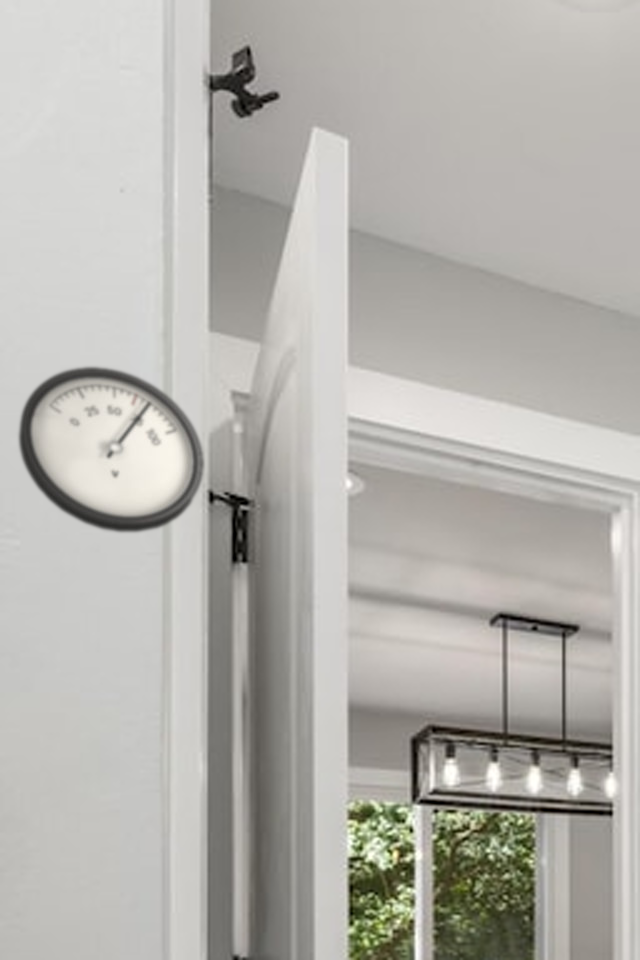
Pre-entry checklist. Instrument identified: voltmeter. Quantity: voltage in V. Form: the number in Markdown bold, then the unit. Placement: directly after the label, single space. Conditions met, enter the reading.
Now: **75** V
